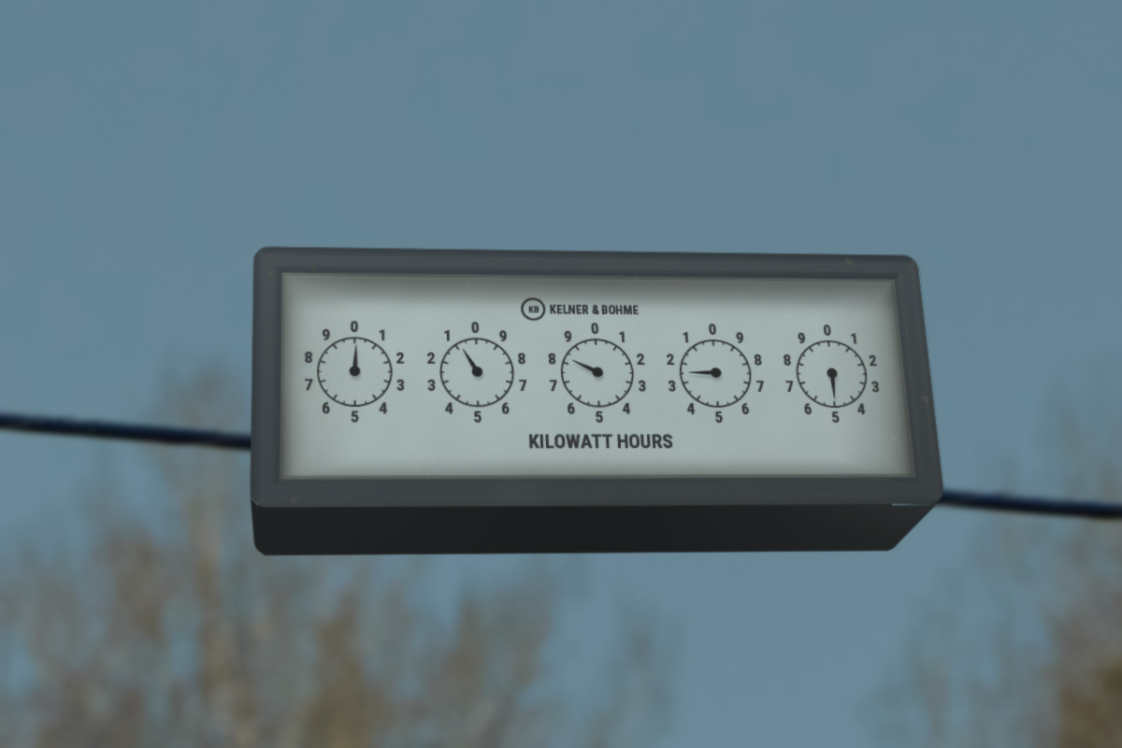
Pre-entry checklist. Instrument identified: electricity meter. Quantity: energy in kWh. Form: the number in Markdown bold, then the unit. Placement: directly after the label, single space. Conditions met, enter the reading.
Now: **825** kWh
